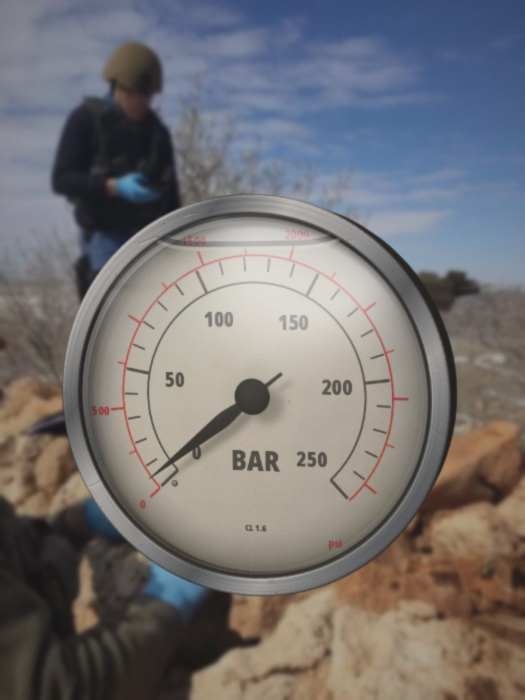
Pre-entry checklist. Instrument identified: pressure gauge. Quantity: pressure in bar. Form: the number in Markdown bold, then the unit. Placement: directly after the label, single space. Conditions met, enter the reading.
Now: **5** bar
